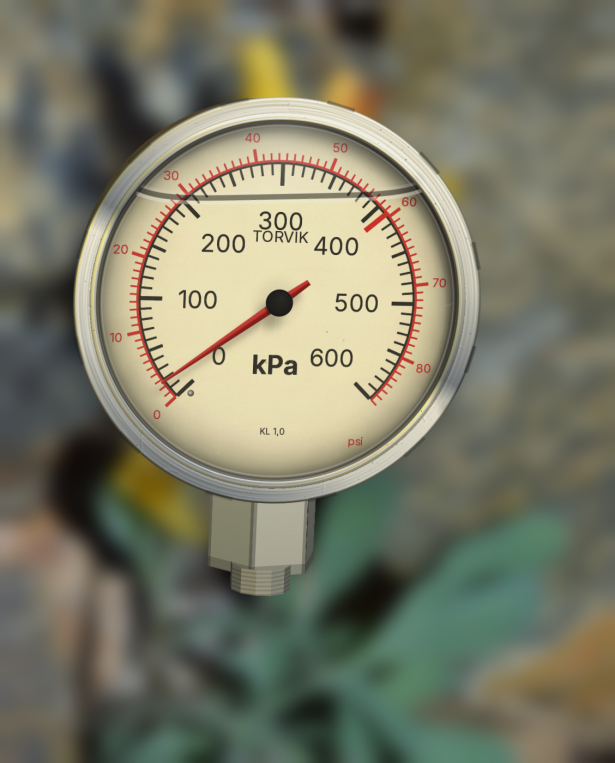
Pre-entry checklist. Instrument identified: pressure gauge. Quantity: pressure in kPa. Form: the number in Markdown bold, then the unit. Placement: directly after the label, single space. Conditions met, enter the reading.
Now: **20** kPa
